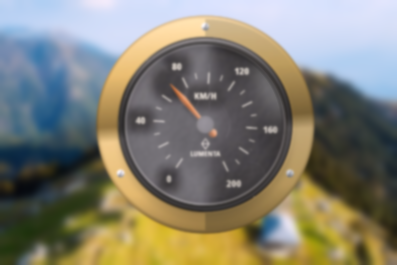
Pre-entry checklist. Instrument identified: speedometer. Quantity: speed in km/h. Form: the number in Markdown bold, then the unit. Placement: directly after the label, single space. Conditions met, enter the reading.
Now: **70** km/h
